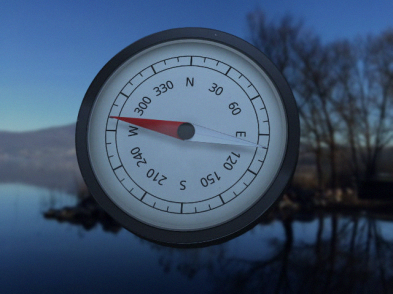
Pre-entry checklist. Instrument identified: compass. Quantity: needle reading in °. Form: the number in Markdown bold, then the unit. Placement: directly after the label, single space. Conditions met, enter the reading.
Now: **280** °
